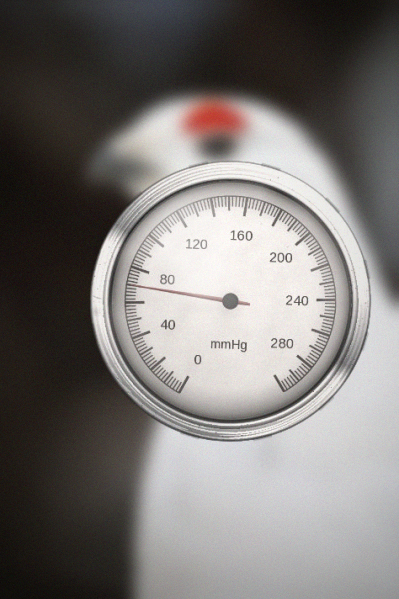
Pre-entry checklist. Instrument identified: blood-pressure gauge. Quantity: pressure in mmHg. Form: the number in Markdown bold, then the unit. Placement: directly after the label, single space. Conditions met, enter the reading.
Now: **70** mmHg
